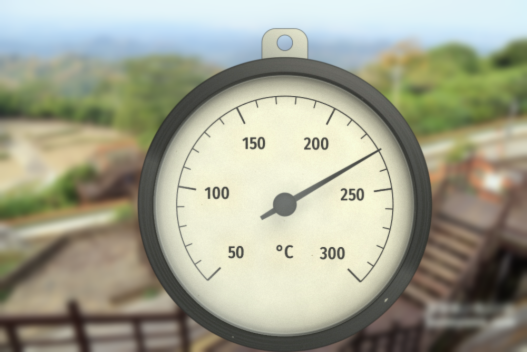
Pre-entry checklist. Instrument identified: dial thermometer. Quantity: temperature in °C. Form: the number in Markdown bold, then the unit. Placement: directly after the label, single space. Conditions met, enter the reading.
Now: **230** °C
